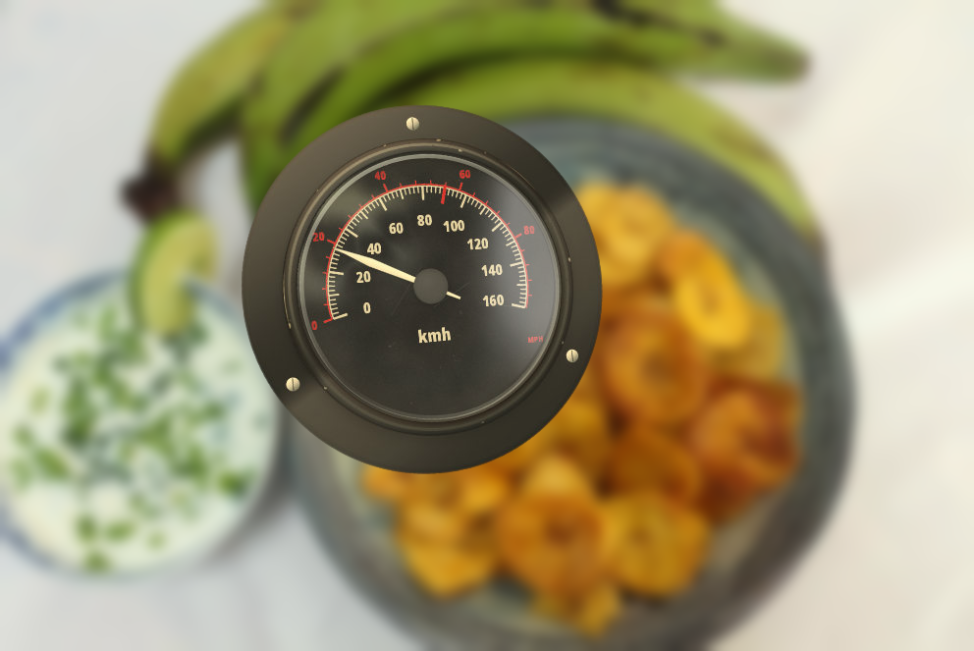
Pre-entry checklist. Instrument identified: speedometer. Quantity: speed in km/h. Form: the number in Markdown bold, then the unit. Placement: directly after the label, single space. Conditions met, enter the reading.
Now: **30** km/h
